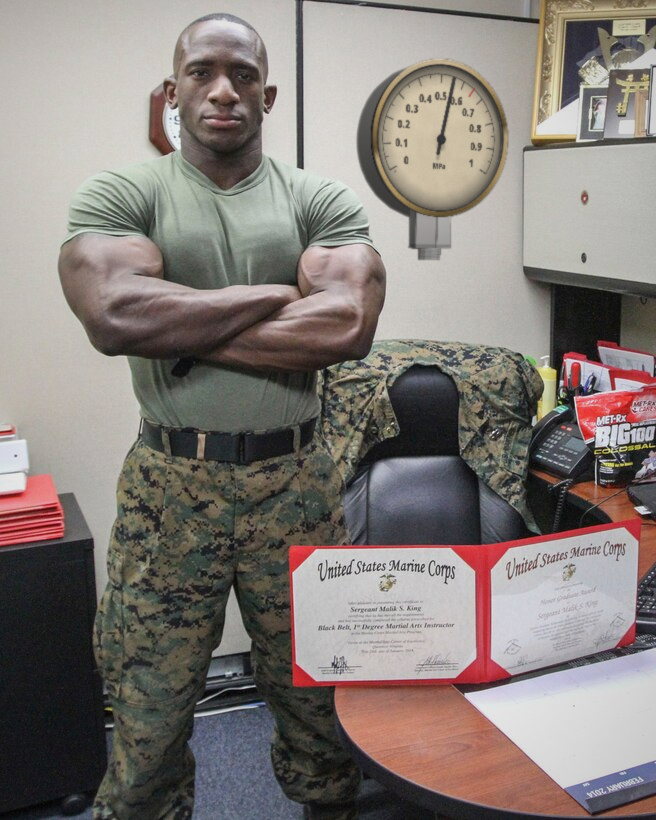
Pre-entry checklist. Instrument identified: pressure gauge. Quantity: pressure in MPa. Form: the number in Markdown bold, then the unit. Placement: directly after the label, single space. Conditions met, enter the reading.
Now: **0.55** MPa
